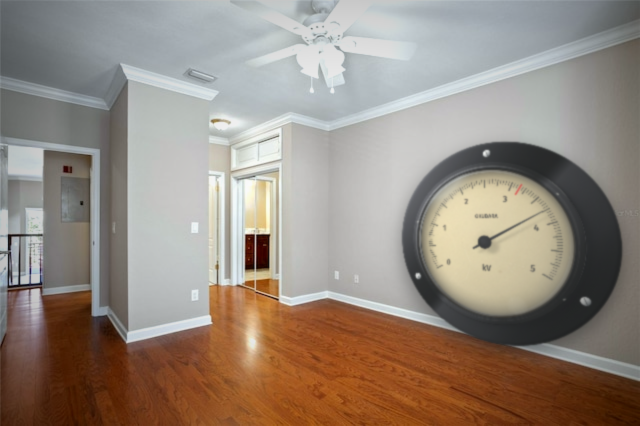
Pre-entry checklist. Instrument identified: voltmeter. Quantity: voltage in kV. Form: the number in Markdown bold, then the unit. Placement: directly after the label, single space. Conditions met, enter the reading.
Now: **3.75** kV
